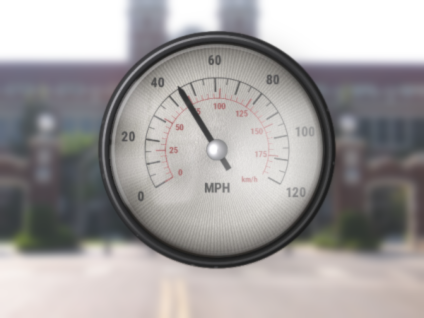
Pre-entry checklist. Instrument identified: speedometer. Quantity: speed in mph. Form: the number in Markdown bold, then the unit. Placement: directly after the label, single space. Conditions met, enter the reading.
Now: **45** mph
